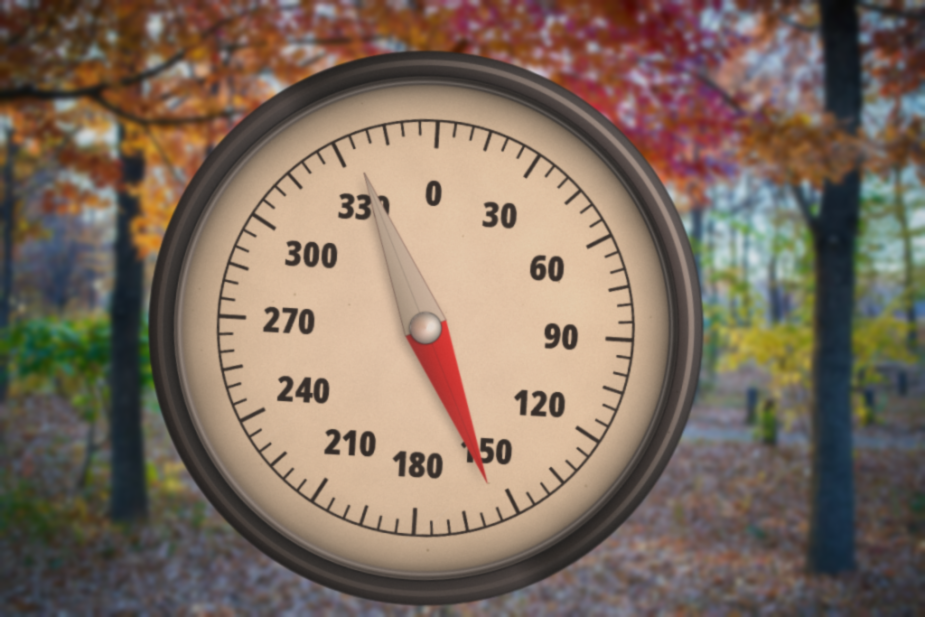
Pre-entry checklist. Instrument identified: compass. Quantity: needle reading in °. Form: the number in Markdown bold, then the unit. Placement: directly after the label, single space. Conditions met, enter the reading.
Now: **155** °
